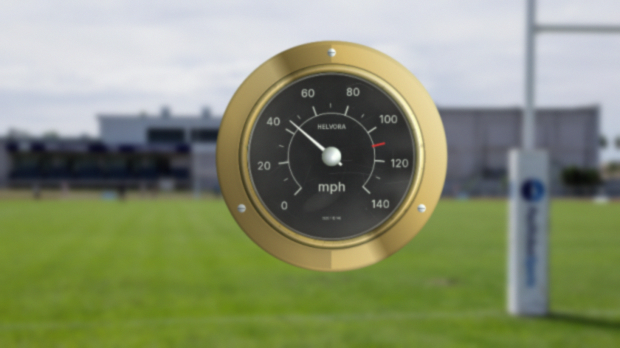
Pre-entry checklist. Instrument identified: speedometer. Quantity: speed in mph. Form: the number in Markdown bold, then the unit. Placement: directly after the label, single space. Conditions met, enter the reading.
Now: **45** mph
